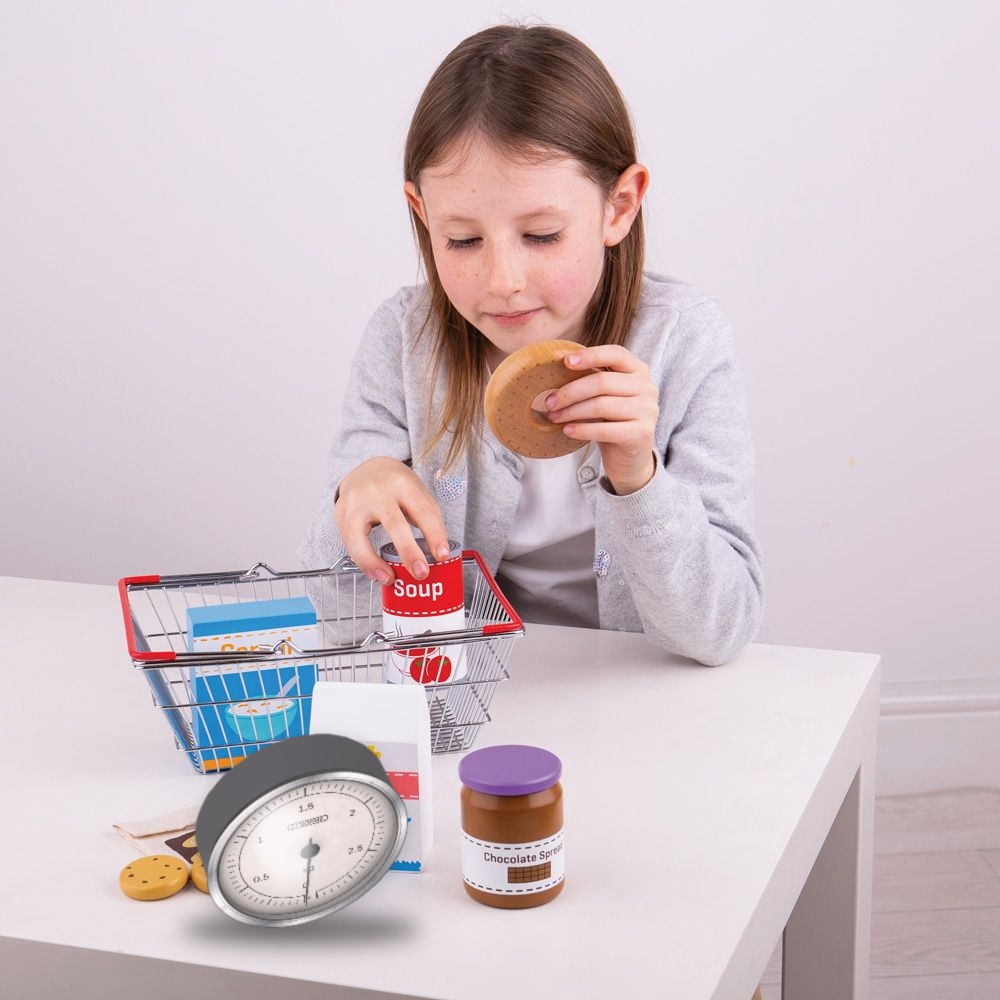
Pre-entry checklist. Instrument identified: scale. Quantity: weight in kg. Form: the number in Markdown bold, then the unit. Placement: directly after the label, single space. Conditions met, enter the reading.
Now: **0** kg
